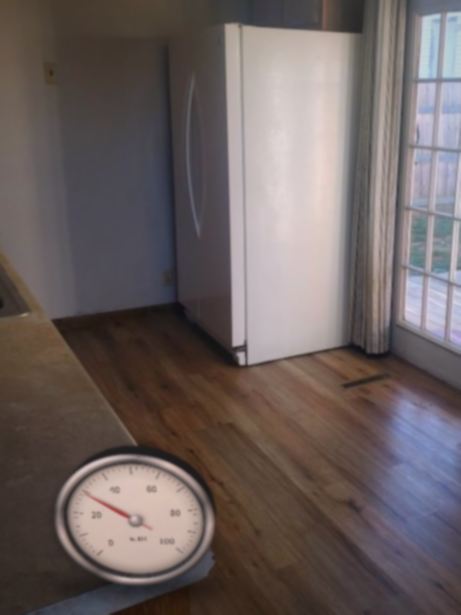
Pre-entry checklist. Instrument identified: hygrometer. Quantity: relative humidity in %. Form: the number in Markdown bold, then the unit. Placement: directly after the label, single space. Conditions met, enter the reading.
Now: **30** %
